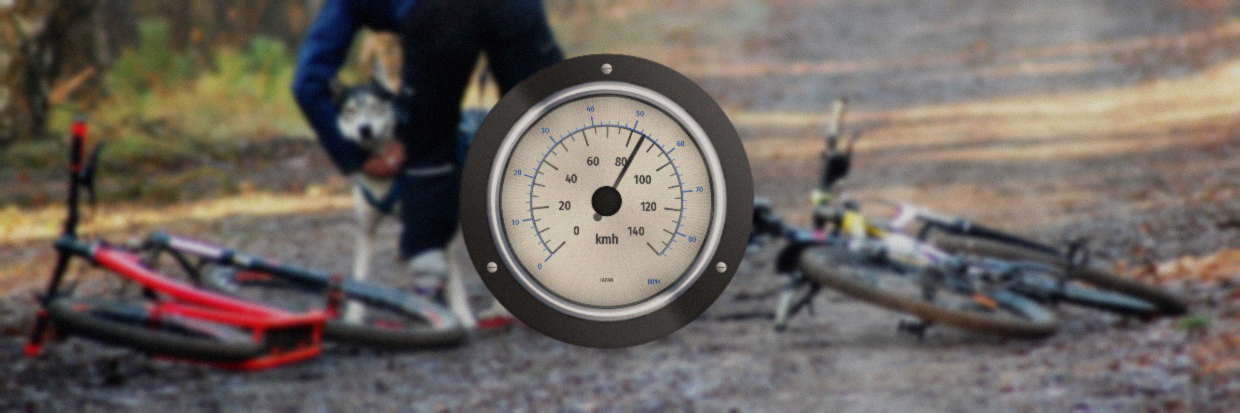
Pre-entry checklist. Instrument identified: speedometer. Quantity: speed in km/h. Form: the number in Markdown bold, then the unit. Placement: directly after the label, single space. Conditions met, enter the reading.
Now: **85** km/h
